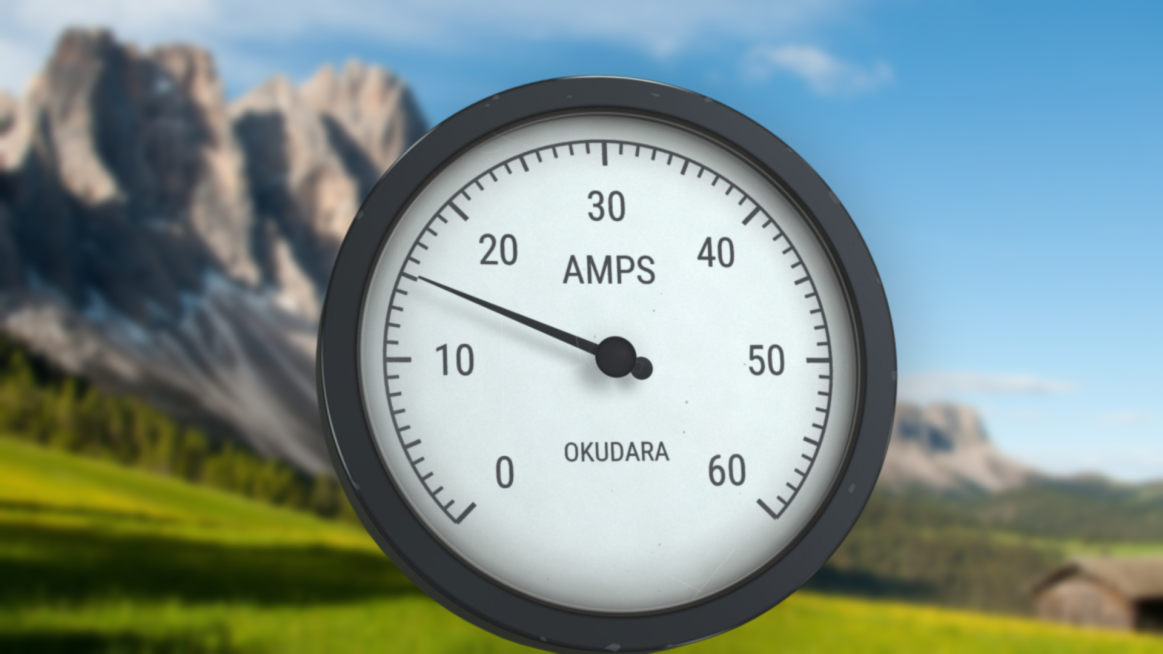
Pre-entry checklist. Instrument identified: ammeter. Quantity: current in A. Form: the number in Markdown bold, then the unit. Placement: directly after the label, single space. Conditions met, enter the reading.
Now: **15** A
